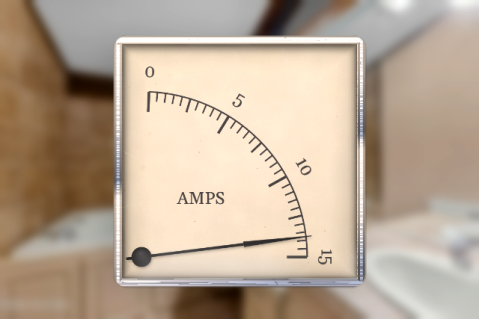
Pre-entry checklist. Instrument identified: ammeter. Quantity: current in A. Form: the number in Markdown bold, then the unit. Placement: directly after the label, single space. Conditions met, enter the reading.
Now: **13.75** A
